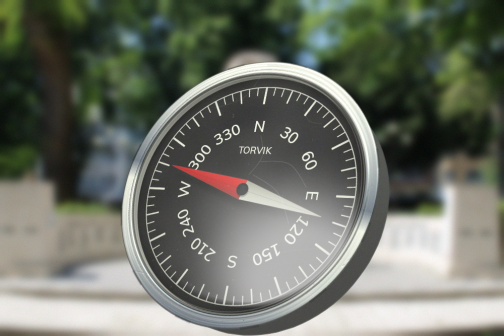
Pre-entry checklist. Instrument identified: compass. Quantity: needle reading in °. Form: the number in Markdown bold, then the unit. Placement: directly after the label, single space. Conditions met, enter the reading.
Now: **285** °
